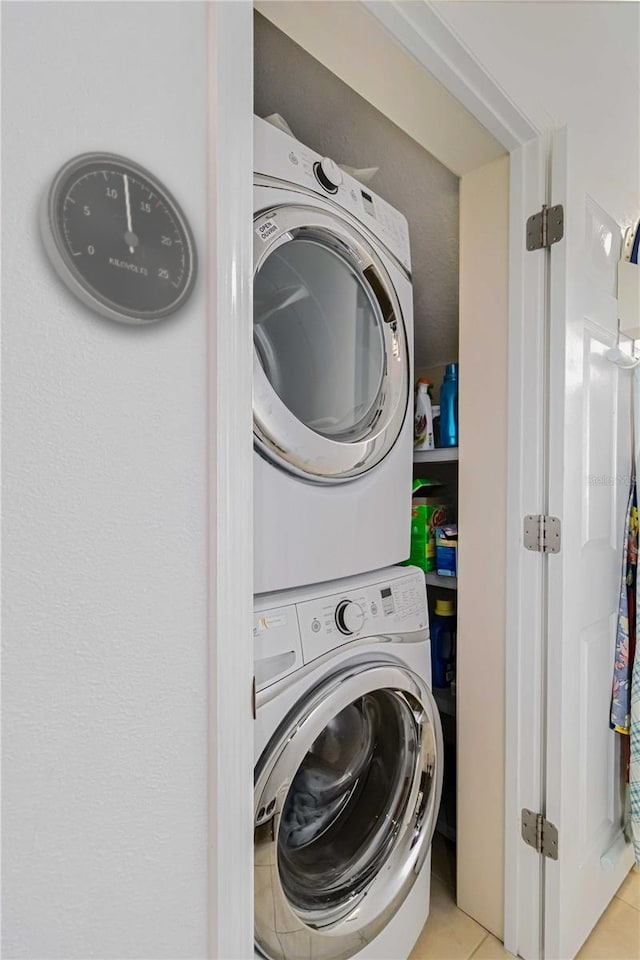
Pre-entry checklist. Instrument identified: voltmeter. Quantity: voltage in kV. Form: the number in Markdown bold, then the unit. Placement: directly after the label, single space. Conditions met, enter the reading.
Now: **12** kV
